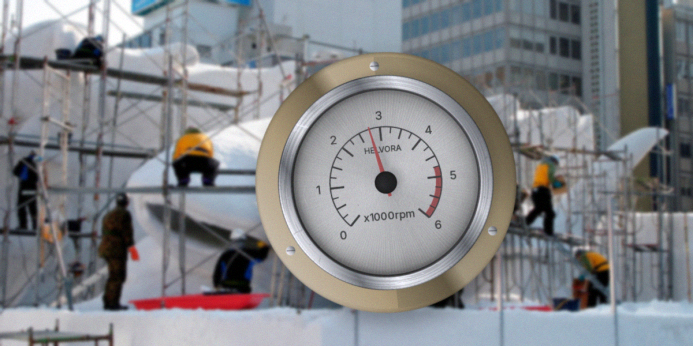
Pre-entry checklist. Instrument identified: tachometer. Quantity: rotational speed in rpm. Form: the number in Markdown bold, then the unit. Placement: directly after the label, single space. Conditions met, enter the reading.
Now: **2750** rpm
